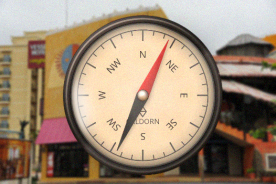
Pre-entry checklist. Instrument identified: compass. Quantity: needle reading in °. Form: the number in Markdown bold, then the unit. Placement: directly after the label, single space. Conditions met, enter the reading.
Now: **25** °
